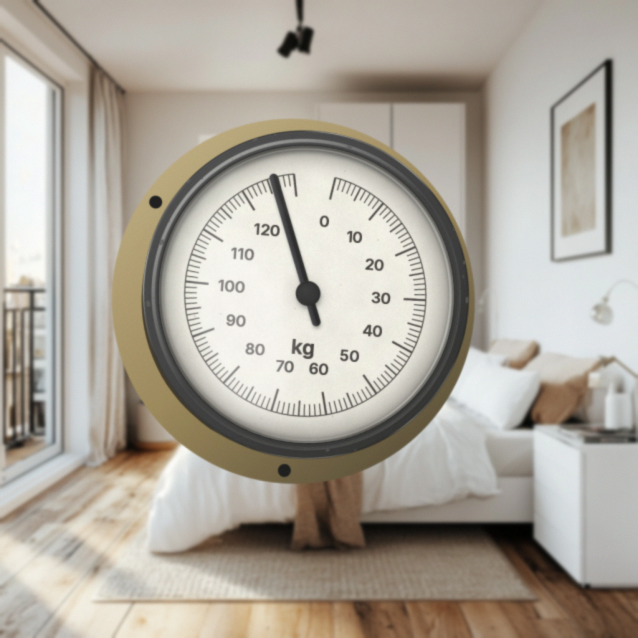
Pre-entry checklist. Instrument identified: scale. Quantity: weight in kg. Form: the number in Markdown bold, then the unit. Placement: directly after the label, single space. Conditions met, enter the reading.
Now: **126** kg
